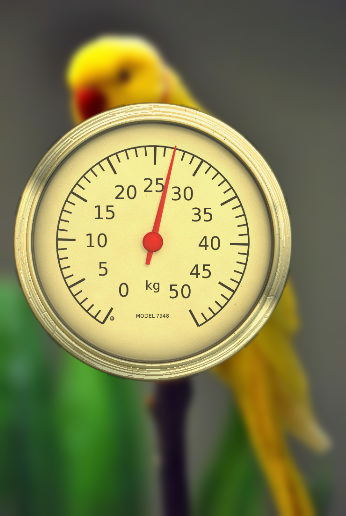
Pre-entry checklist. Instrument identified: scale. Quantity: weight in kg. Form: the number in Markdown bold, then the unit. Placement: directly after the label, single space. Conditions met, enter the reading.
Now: **27** kg
